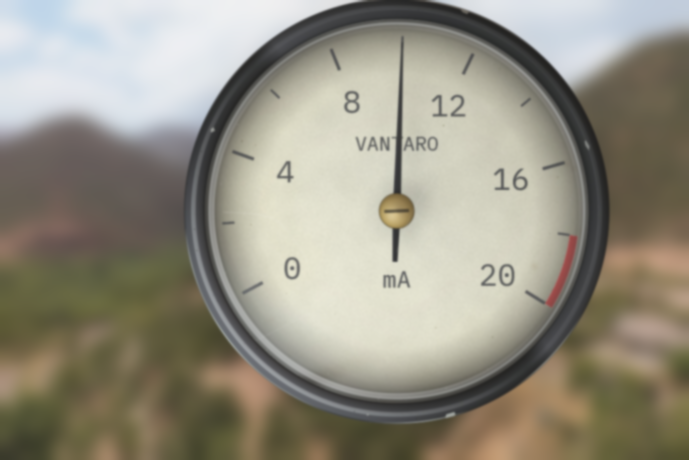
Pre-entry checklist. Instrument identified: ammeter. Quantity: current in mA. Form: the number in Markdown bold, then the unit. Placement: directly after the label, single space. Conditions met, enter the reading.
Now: **10** mA
